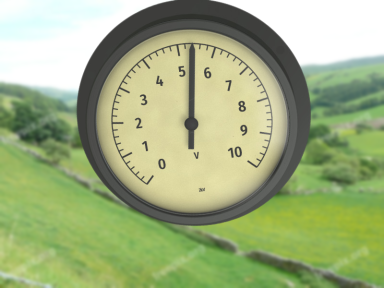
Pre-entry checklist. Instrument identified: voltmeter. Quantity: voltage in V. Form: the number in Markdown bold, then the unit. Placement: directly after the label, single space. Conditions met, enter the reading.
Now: **5.4** V
